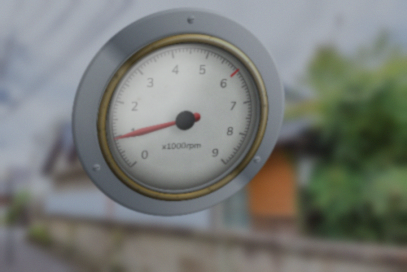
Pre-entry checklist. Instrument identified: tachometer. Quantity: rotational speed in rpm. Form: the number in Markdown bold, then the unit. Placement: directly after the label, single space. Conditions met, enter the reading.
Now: **1000** rpm
